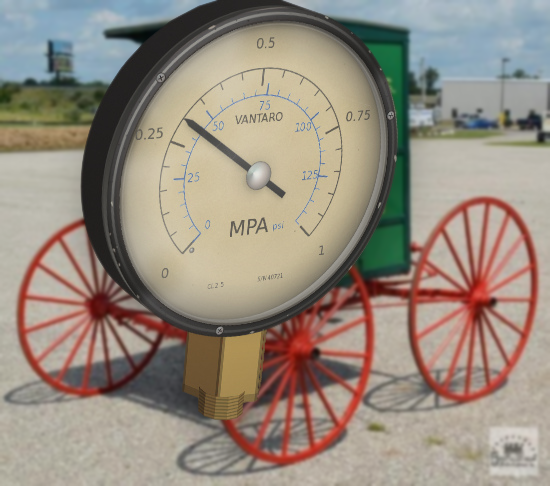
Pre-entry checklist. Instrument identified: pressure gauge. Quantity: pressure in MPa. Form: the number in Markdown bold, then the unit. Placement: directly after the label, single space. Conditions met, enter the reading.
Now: **0.3** MPa
